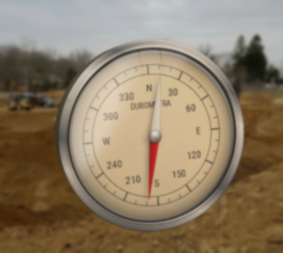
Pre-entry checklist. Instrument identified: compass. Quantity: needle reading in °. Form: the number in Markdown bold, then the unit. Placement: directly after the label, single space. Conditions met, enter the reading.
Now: **190** °
